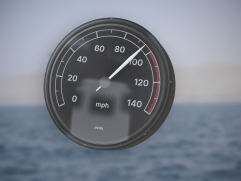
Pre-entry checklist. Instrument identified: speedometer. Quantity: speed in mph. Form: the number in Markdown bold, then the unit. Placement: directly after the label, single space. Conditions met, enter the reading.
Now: **95** mph
